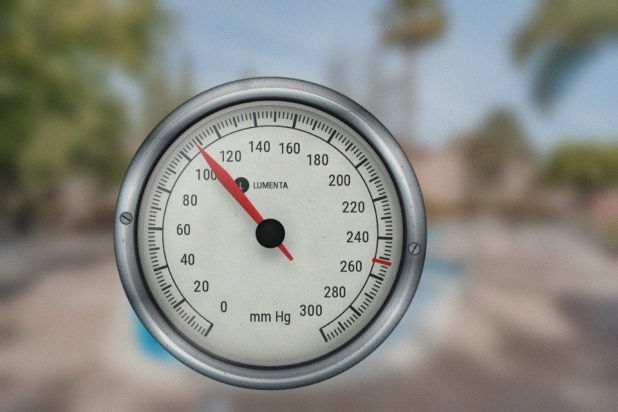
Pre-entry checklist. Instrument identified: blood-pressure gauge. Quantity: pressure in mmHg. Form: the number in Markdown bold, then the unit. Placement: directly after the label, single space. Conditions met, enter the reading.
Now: **108** mmHg
